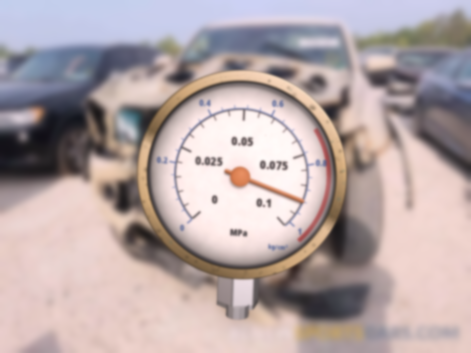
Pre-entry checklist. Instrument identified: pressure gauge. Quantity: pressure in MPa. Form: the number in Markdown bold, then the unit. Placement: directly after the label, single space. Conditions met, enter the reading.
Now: **0.09** MPa
